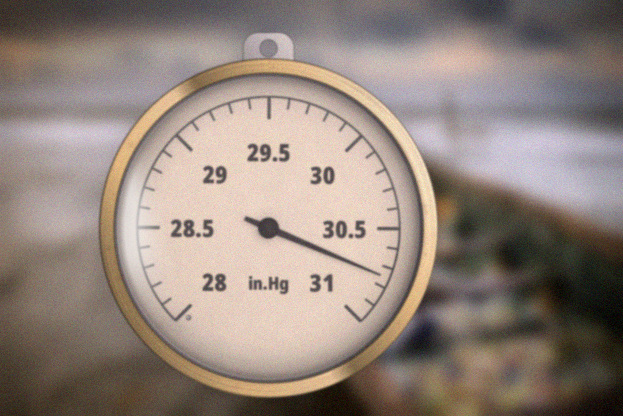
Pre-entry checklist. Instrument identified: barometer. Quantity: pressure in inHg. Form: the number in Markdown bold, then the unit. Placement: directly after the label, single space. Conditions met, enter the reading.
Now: **30.75** inHg
